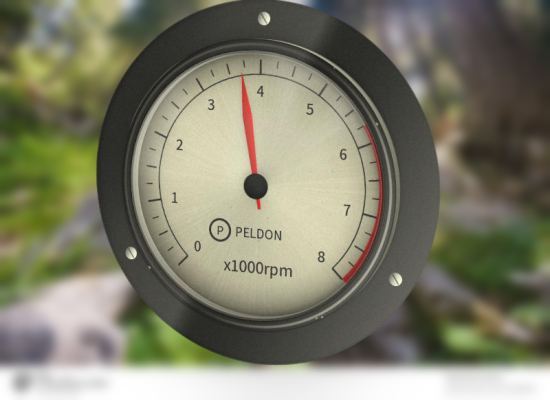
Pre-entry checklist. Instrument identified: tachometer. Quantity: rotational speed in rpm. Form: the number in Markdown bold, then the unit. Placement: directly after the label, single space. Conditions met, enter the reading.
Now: **3750** rpm
